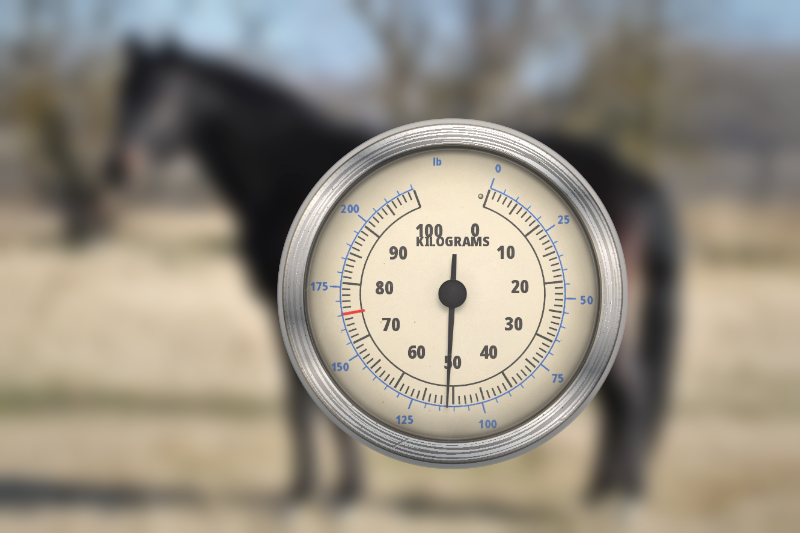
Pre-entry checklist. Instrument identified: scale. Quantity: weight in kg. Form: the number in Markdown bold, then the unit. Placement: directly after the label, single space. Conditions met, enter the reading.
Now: **51** kg
